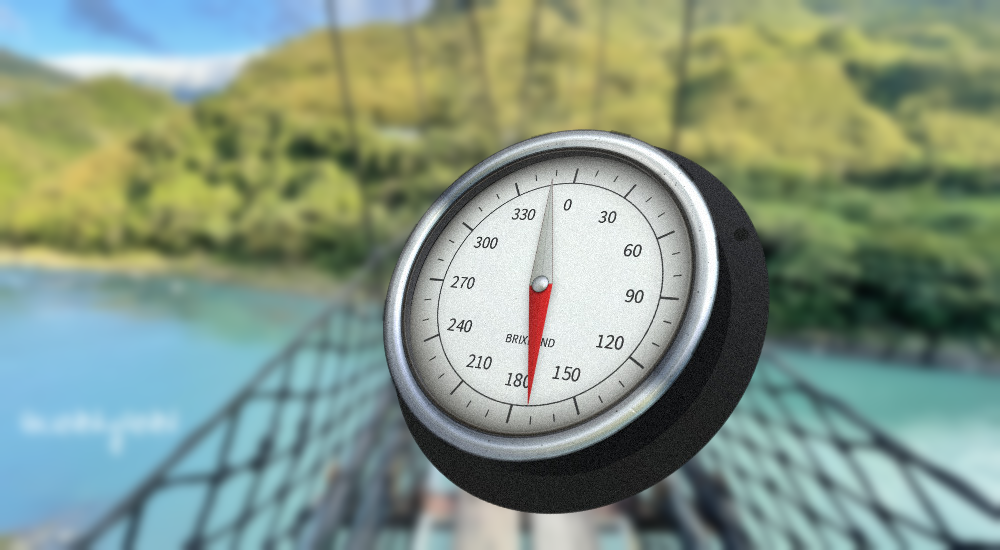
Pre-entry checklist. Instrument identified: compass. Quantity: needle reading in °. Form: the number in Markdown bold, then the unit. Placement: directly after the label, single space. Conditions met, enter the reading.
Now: **170** °
